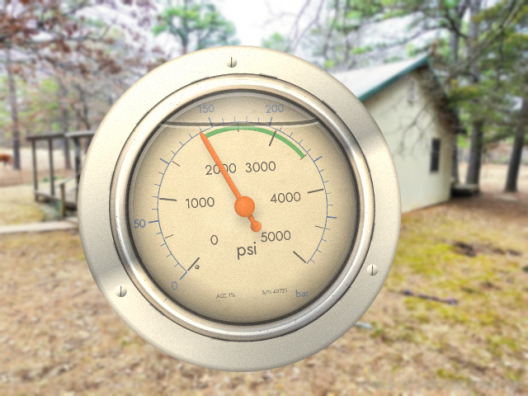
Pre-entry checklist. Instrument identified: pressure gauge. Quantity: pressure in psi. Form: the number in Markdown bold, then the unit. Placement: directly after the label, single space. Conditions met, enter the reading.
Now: **2000** psi
